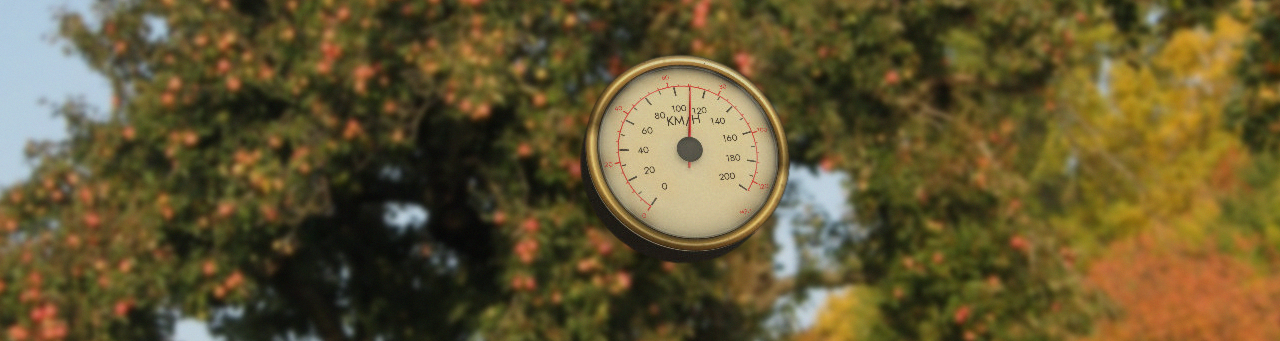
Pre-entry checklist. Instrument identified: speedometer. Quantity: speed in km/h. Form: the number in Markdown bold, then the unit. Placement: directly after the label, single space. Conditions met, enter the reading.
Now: **110** km/h
